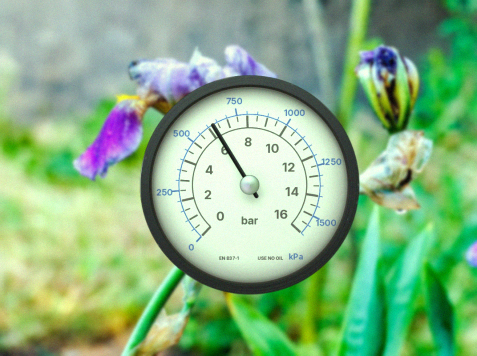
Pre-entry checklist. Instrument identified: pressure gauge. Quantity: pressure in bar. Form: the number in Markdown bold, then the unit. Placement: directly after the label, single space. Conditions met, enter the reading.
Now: **6.25** bar
